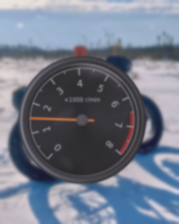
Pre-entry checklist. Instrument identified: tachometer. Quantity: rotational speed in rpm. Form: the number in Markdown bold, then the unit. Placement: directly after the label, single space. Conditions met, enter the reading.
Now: **1500** rpm
